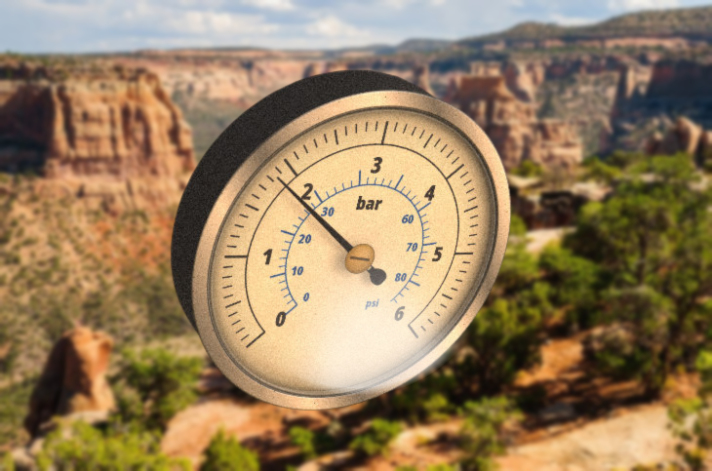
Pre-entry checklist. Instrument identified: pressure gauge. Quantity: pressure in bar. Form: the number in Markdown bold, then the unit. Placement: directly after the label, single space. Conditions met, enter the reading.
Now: **1.85** bar
